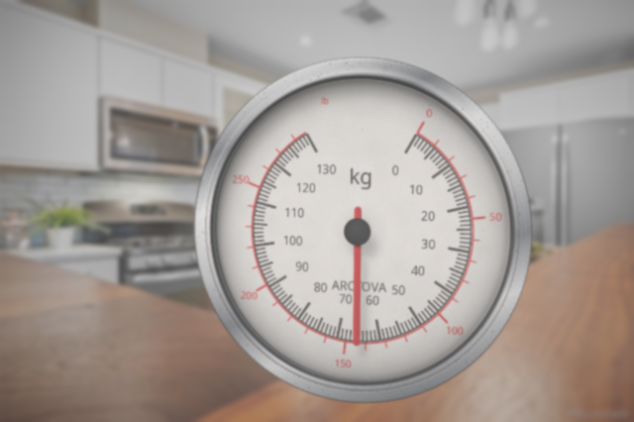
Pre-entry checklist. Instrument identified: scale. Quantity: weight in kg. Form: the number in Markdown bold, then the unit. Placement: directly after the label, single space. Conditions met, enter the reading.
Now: **65** kg
